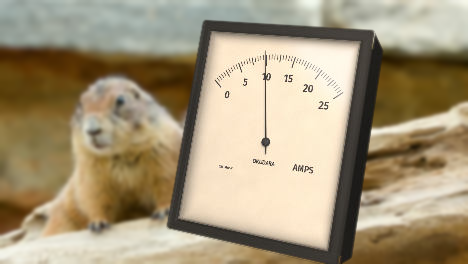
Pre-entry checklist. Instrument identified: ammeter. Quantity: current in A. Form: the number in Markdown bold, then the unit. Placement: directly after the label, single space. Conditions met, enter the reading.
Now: **10** A
